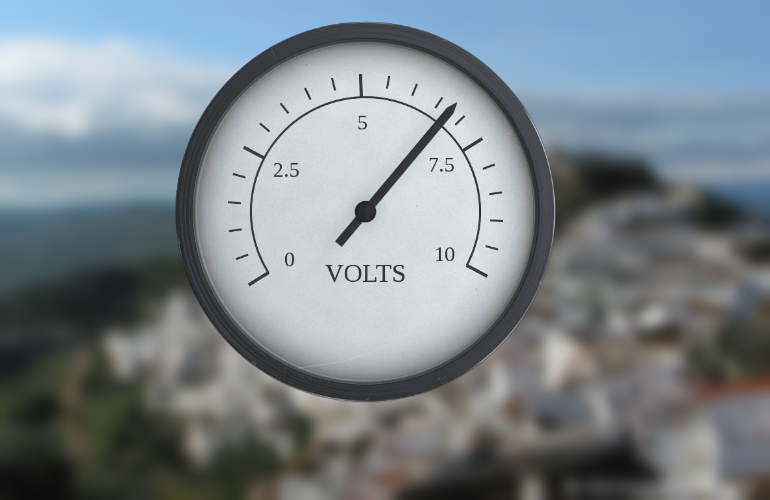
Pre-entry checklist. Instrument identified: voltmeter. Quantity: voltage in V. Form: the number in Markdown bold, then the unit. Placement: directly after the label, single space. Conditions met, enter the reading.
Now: **6.75** V
